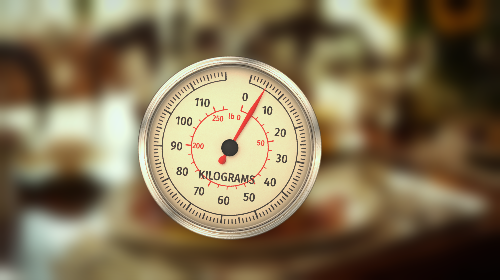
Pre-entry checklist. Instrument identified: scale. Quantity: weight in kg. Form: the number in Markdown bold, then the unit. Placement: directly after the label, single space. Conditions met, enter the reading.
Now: **5** kg
